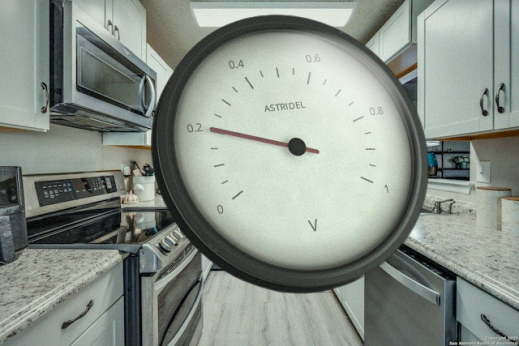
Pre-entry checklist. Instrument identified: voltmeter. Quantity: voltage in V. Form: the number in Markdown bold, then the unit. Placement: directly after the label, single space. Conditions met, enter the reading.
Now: **0.2** V
